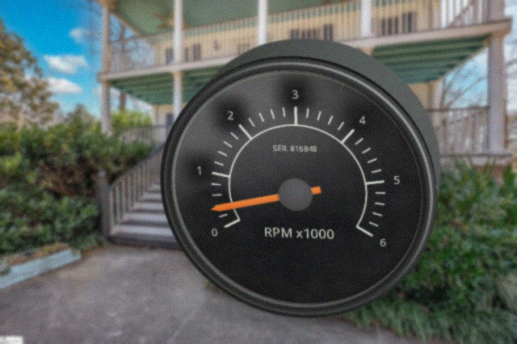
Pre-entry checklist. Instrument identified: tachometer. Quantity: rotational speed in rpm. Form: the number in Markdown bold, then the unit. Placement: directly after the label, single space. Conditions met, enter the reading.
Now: **400** rpm
